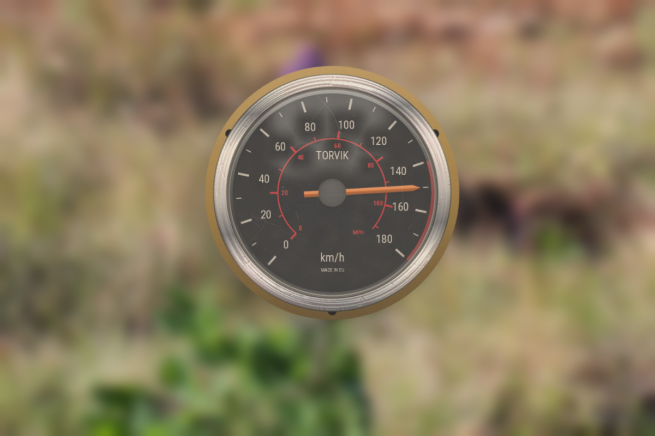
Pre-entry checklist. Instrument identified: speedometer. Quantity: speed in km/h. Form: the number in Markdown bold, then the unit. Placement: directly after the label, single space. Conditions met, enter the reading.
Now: **150** km/h
